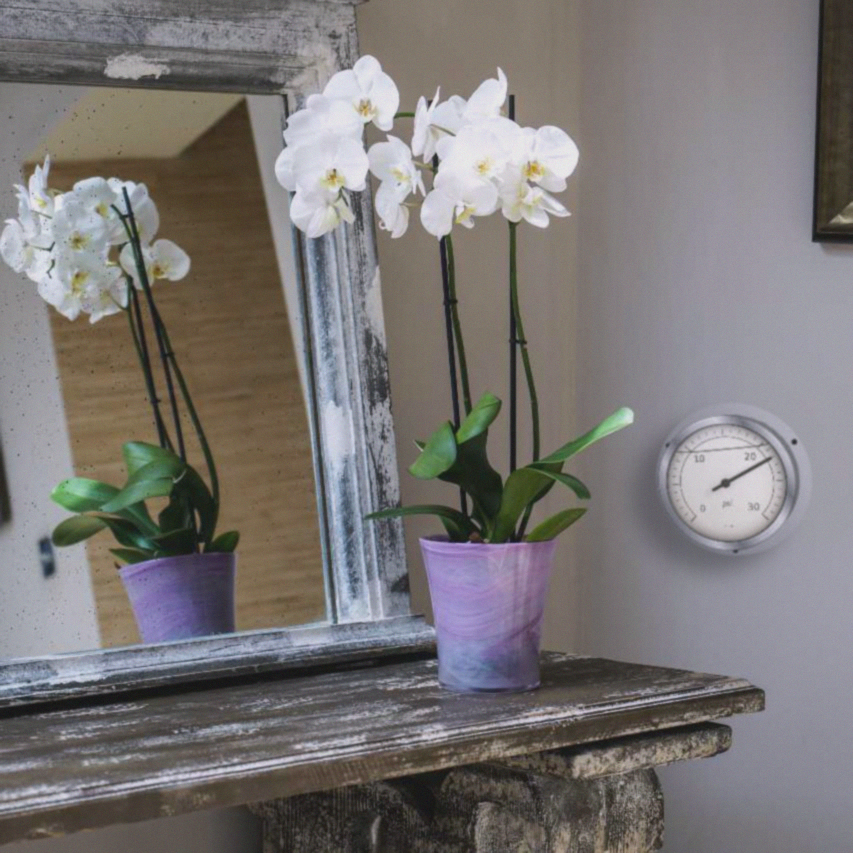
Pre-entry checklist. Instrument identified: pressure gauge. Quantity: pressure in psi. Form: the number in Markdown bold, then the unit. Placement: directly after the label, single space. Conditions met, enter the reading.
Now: **22** psi
